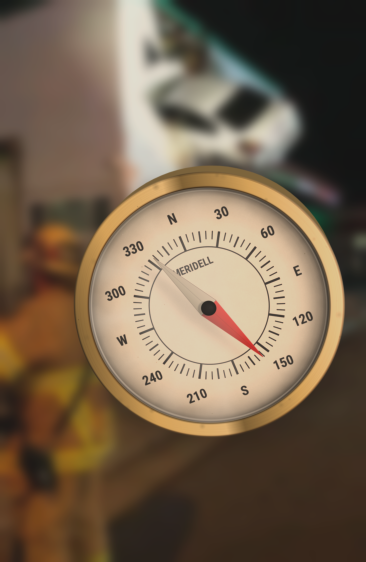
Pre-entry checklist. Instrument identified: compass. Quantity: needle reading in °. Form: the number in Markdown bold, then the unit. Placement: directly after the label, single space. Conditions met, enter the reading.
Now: **155** °
